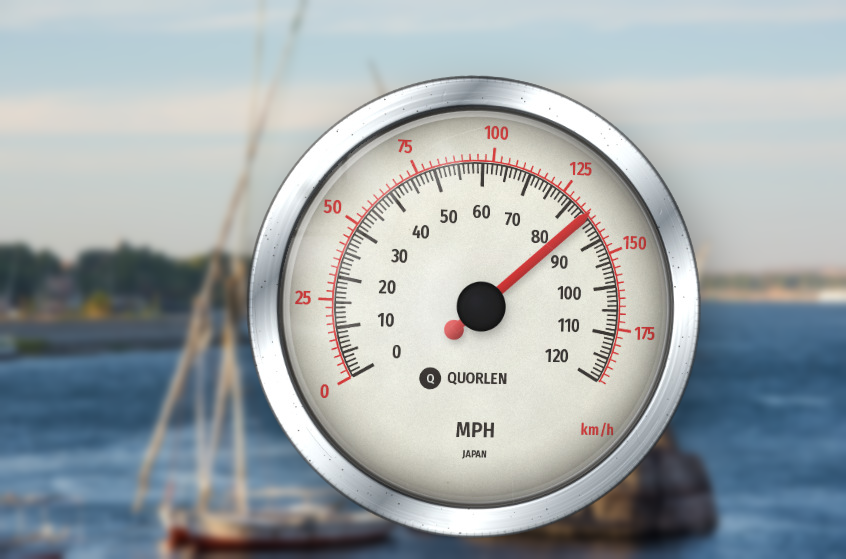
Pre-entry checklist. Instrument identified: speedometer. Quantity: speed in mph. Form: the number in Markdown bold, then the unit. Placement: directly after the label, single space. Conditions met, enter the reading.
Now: **84** mph
